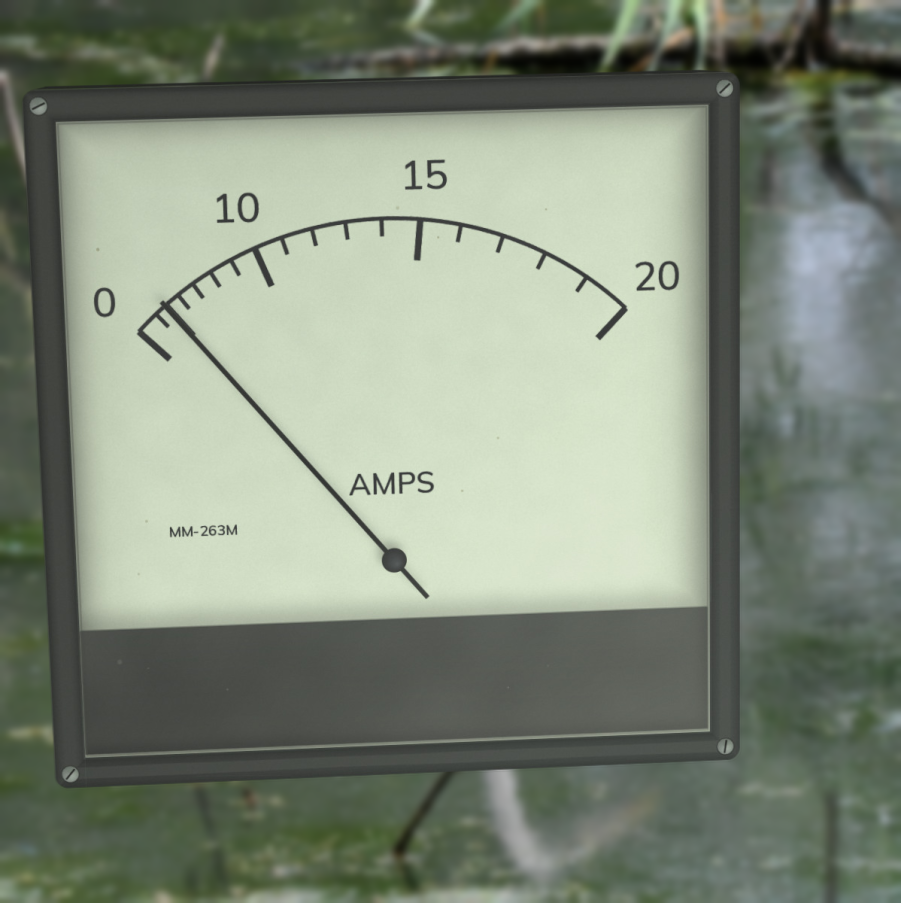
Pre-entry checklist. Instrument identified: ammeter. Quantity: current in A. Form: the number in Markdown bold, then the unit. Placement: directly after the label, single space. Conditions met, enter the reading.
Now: **5** A
